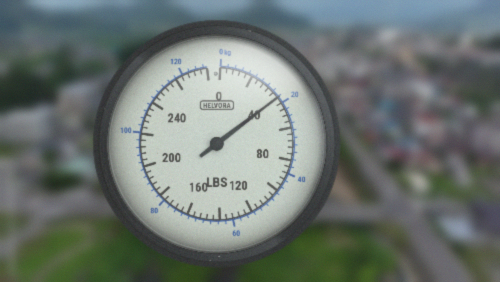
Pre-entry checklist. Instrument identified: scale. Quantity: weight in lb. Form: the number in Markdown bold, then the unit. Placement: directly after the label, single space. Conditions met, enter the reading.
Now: **40** lb
